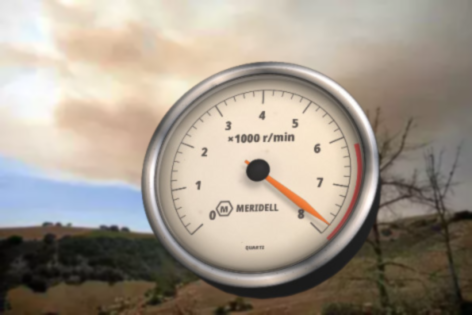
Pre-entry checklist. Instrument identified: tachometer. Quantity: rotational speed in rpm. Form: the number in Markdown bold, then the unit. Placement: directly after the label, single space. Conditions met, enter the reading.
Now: **7800** rpm
